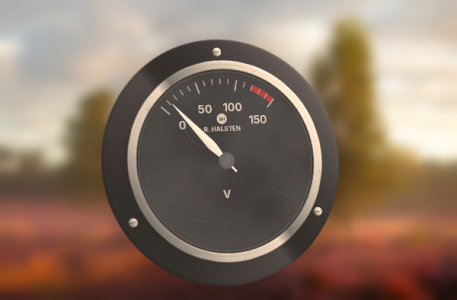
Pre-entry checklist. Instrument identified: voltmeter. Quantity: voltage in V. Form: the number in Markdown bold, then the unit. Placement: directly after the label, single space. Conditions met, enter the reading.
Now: **10** V
